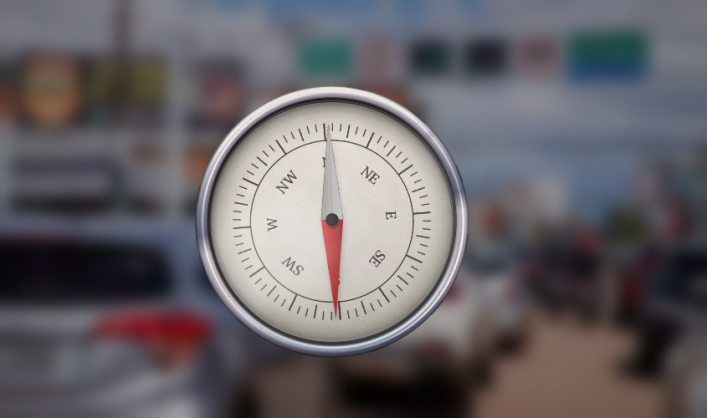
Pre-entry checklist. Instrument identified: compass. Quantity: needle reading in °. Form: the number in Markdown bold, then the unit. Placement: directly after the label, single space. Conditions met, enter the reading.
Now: **182.5** °
